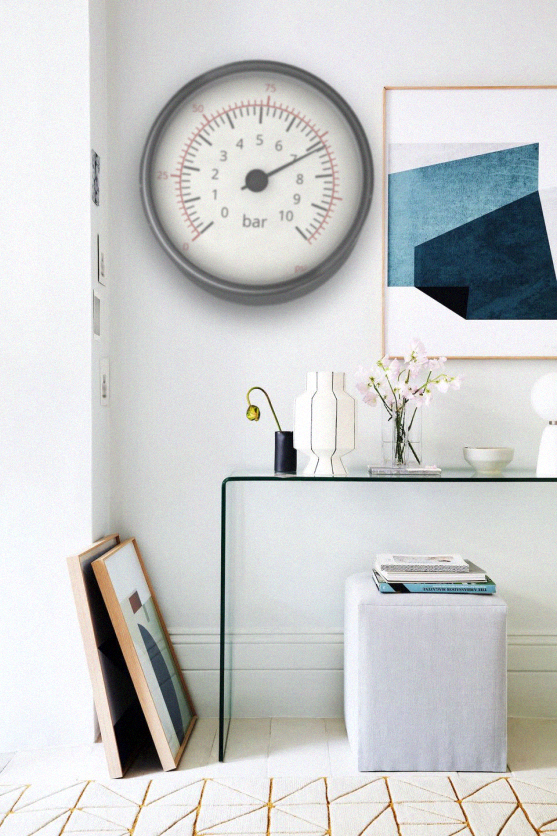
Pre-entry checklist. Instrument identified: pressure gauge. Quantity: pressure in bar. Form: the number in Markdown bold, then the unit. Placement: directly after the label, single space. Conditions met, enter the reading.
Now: **7.2** bar
